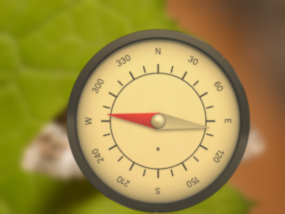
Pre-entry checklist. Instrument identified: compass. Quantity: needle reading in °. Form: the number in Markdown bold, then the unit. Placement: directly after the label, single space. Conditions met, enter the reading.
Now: **277.5** °
